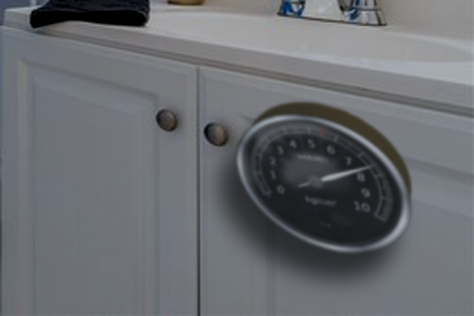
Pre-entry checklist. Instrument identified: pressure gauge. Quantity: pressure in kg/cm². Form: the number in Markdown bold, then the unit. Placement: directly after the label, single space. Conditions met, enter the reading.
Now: **7.5** kg/cm²
